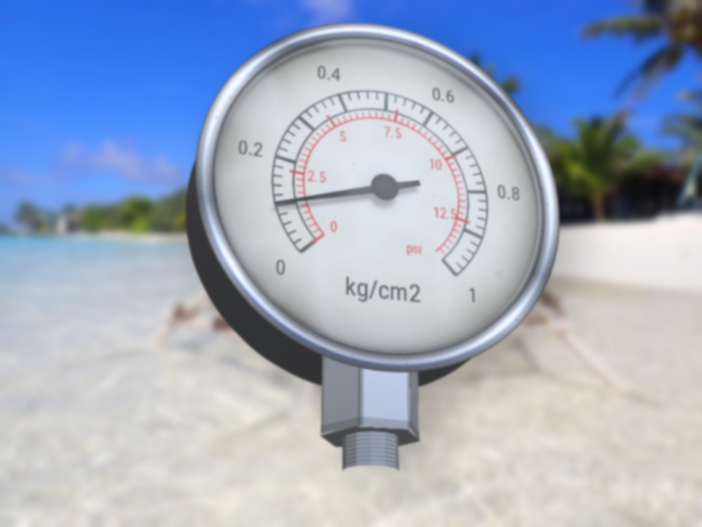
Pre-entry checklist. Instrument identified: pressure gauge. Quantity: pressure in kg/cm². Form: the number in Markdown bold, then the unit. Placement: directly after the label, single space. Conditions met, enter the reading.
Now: **0.1** kg/cm²
